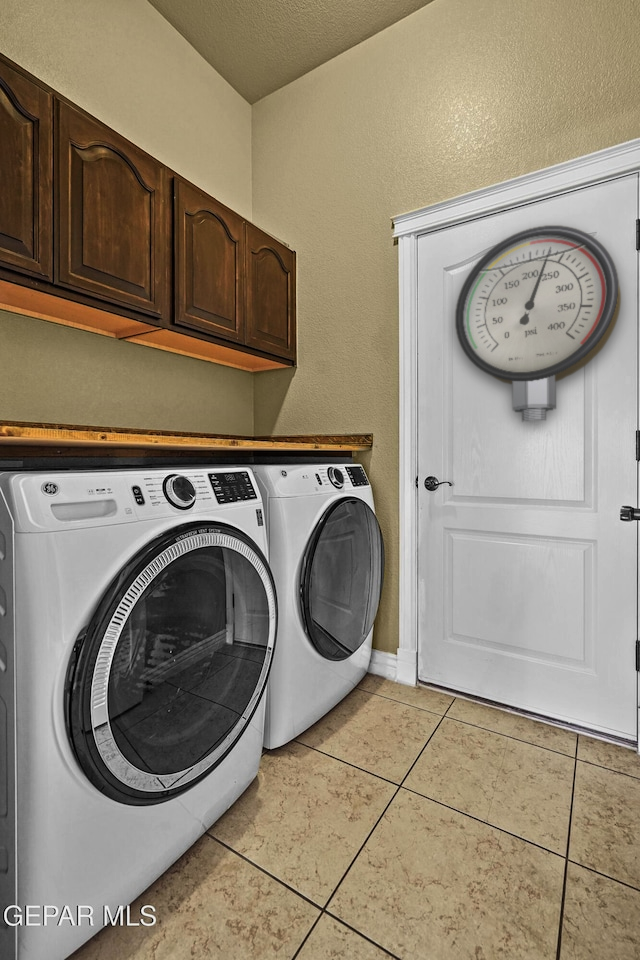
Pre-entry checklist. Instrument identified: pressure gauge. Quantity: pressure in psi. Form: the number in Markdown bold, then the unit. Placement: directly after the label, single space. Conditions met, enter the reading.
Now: **230** psi
